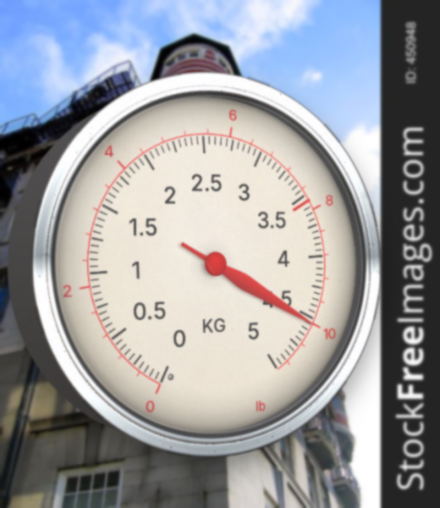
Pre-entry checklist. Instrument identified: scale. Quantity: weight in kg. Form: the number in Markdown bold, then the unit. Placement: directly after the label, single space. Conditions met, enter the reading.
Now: **4.55** kg
